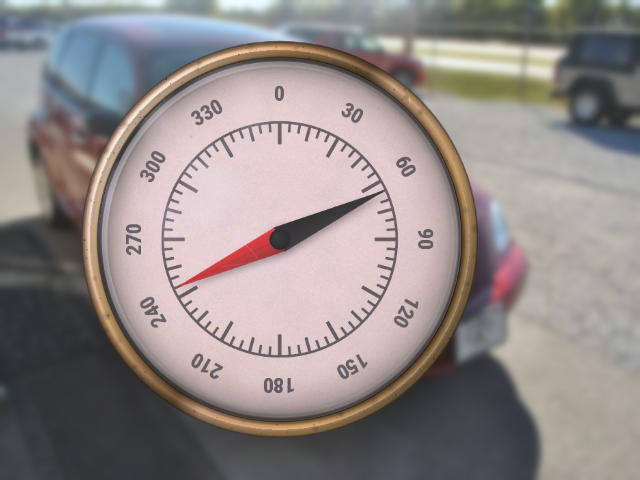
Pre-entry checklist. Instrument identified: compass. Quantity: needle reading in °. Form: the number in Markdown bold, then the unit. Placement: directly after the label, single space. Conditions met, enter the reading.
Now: **245** °
